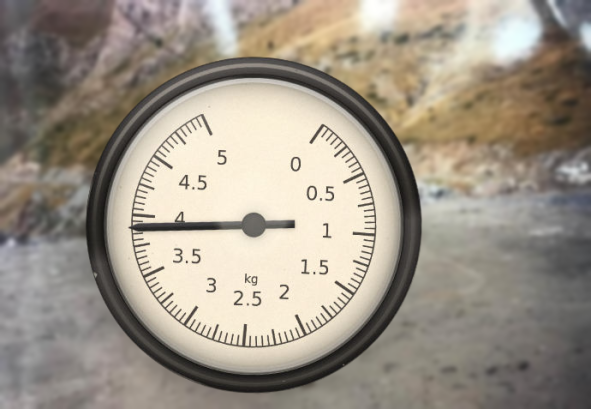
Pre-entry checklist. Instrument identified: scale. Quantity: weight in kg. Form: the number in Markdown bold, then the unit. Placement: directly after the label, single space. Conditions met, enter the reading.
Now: **3.9** kg
